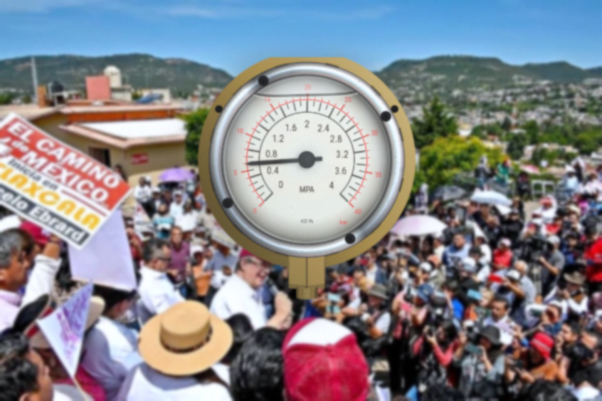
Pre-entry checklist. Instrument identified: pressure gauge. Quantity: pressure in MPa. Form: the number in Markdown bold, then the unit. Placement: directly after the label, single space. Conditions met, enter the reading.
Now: **0.6** MPa
